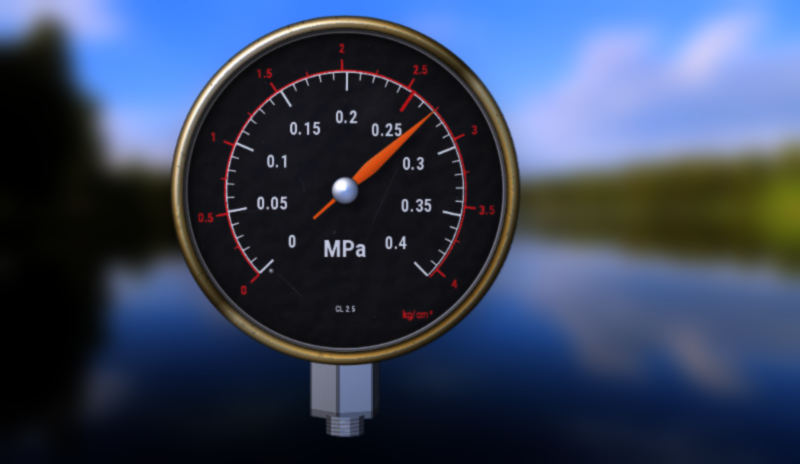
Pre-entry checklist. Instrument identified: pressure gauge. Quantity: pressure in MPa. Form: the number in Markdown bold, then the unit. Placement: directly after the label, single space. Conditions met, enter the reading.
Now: **0.27** MPa
